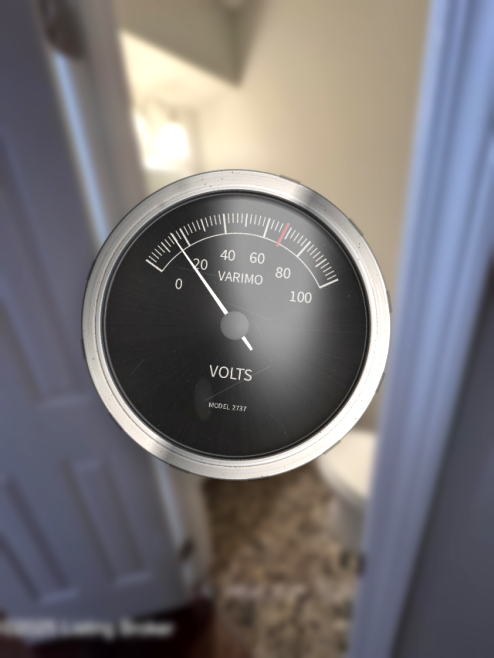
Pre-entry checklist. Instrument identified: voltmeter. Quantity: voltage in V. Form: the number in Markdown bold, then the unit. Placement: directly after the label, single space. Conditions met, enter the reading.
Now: **16** V
